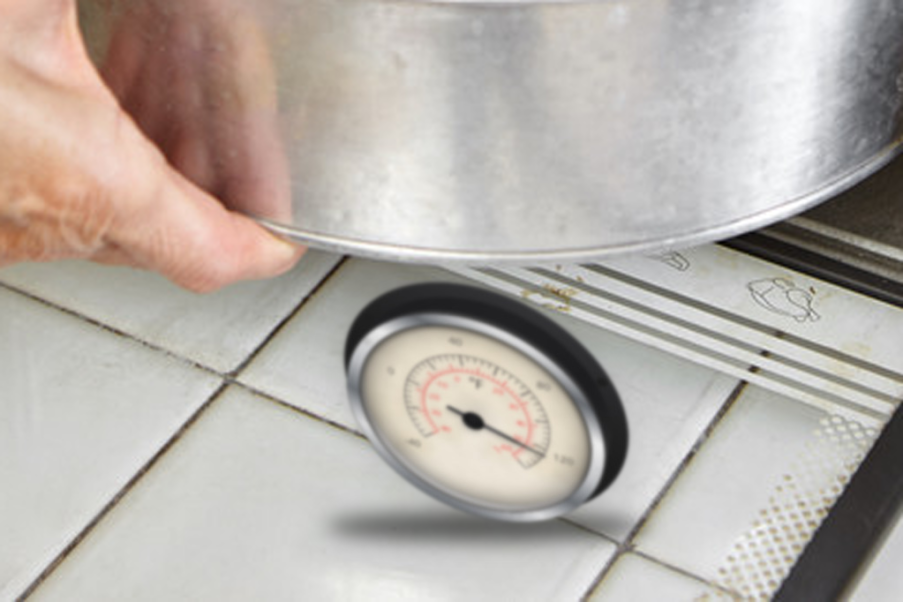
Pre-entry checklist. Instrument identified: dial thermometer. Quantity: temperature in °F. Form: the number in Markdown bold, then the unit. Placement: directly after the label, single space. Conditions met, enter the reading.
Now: **120** °F
